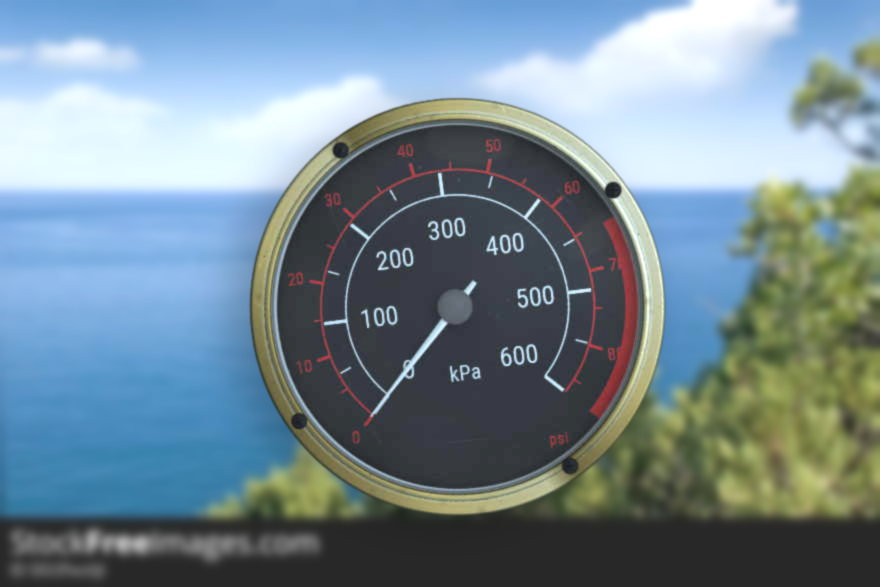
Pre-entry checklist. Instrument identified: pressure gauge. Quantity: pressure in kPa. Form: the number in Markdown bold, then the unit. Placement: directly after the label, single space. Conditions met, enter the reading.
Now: **0** kPa
